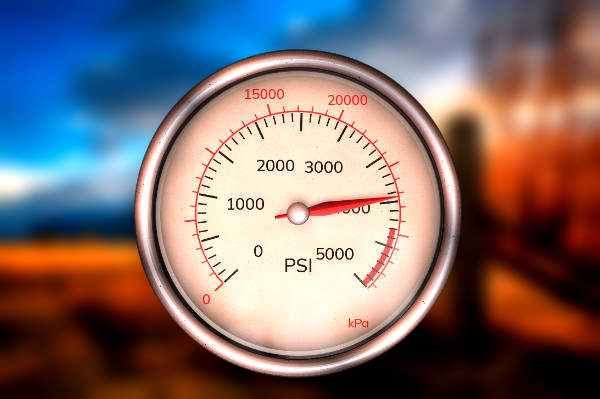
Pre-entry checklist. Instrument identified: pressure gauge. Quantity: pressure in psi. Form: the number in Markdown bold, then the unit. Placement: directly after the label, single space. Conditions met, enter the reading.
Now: **3950** psi
